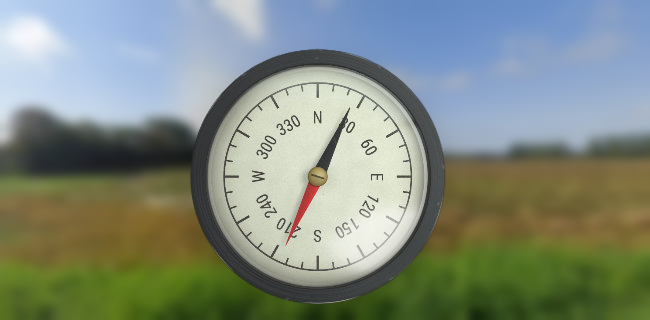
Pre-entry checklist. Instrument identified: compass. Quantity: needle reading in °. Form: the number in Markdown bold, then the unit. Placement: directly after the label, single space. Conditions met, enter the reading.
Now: **205** °
